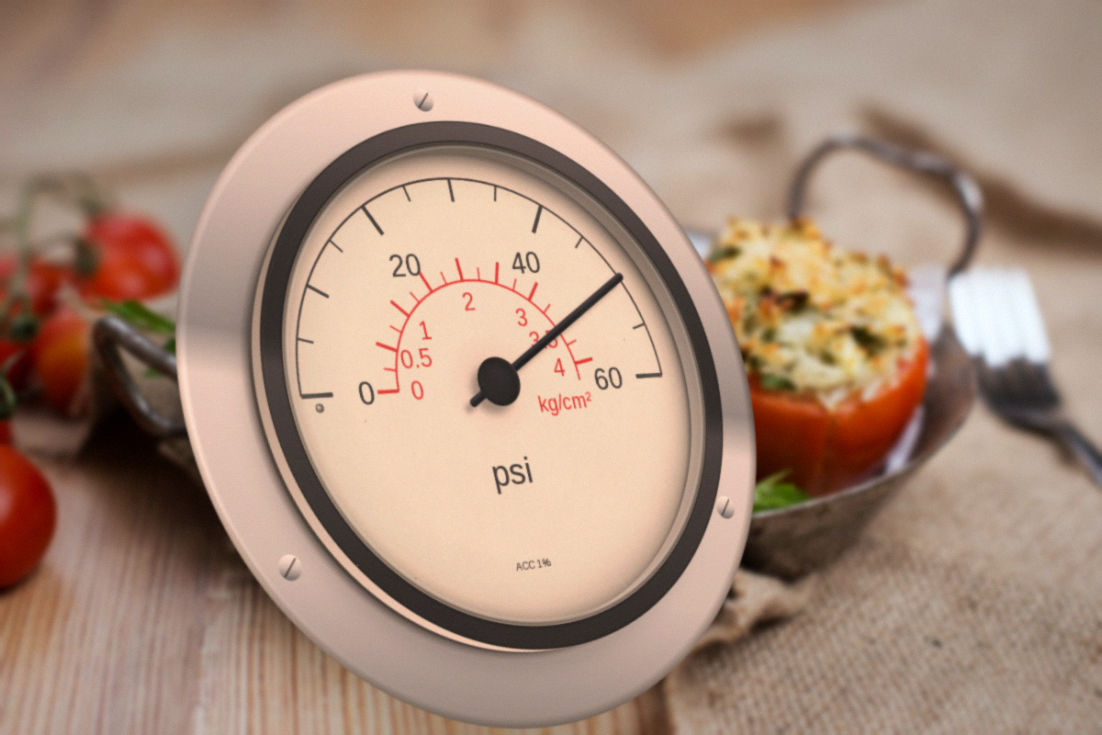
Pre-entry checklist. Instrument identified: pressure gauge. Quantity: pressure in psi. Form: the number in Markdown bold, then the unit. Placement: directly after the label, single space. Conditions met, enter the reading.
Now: **50** psi
